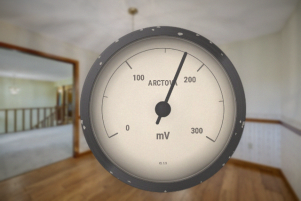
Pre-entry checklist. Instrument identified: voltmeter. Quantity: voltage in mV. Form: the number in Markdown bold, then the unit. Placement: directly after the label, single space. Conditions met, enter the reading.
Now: **175** mV
